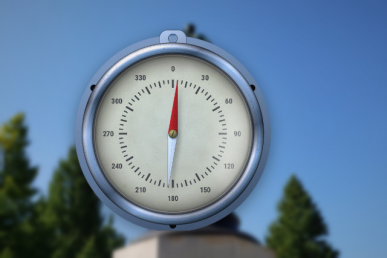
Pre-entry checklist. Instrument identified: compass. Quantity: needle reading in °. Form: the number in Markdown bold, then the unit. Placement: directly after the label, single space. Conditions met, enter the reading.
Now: **5** °
